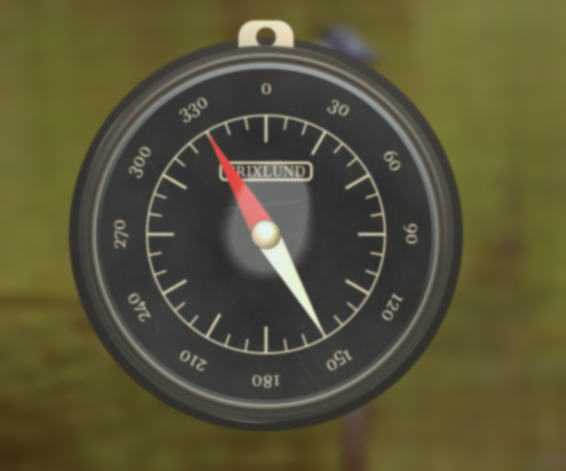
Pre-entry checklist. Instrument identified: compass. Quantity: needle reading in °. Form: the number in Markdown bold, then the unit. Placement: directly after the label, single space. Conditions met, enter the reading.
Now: **330** °
